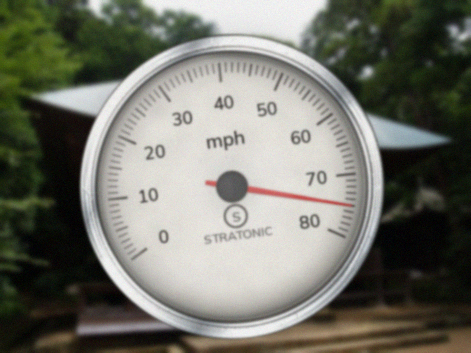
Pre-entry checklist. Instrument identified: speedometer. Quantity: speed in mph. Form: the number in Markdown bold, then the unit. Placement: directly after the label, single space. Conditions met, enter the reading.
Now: **75** mph
